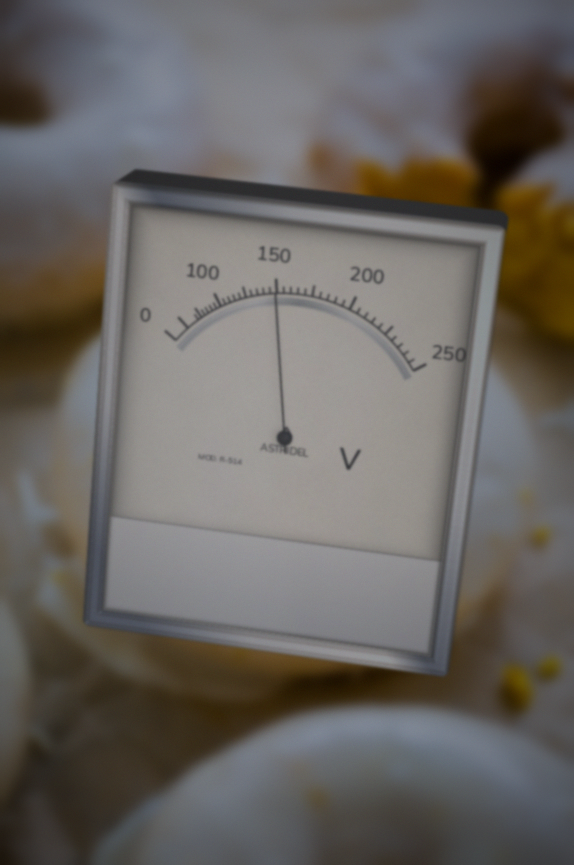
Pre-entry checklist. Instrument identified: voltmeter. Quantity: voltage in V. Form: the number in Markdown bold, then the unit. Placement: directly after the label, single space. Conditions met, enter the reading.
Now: **150** V
